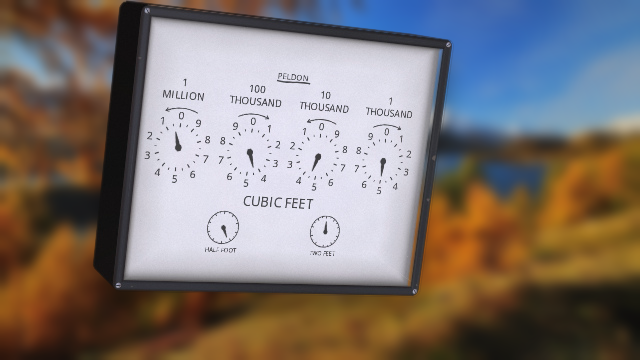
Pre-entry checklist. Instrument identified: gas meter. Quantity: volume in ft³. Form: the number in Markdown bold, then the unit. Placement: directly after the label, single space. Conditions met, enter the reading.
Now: **44500** ft³
